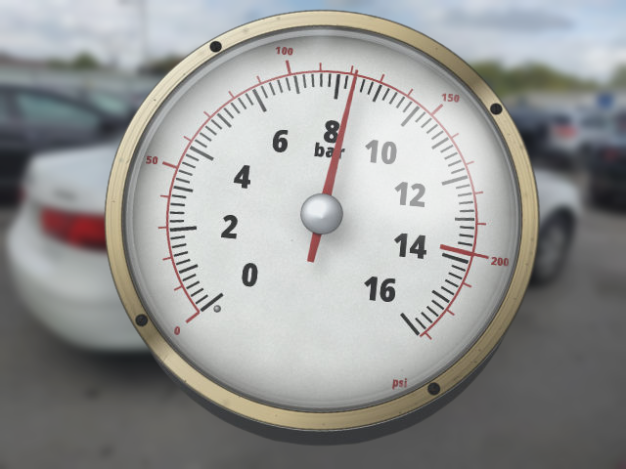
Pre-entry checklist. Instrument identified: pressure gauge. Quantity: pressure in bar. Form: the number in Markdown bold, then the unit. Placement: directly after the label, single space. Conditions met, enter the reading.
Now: **8.4** bar
